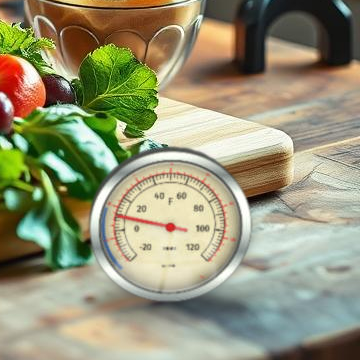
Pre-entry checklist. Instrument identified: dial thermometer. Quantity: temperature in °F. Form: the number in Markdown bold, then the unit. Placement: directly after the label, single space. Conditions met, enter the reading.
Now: **10** °F
